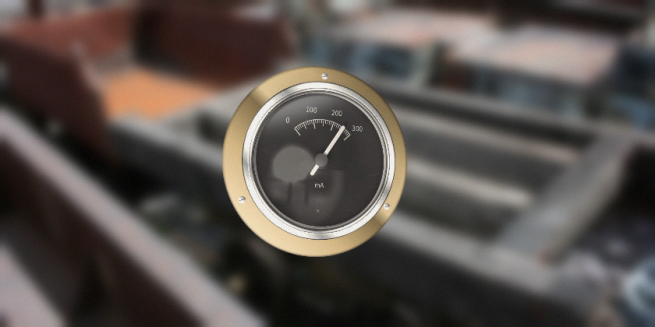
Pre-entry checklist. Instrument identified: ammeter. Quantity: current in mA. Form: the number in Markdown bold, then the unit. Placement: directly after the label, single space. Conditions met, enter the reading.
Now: **250** mA
